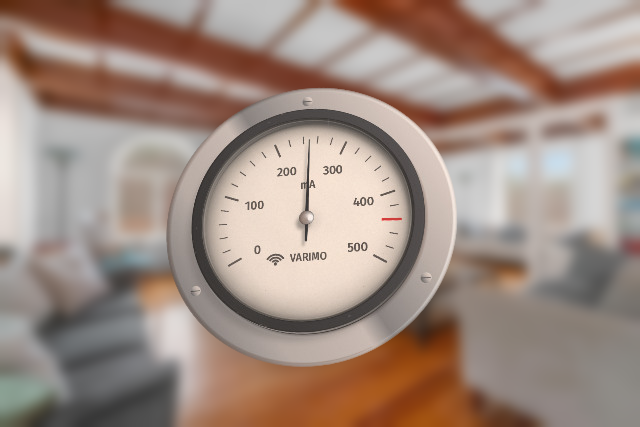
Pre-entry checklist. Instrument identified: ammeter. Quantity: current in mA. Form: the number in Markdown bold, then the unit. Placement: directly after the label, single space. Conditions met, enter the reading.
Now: **250** mA
